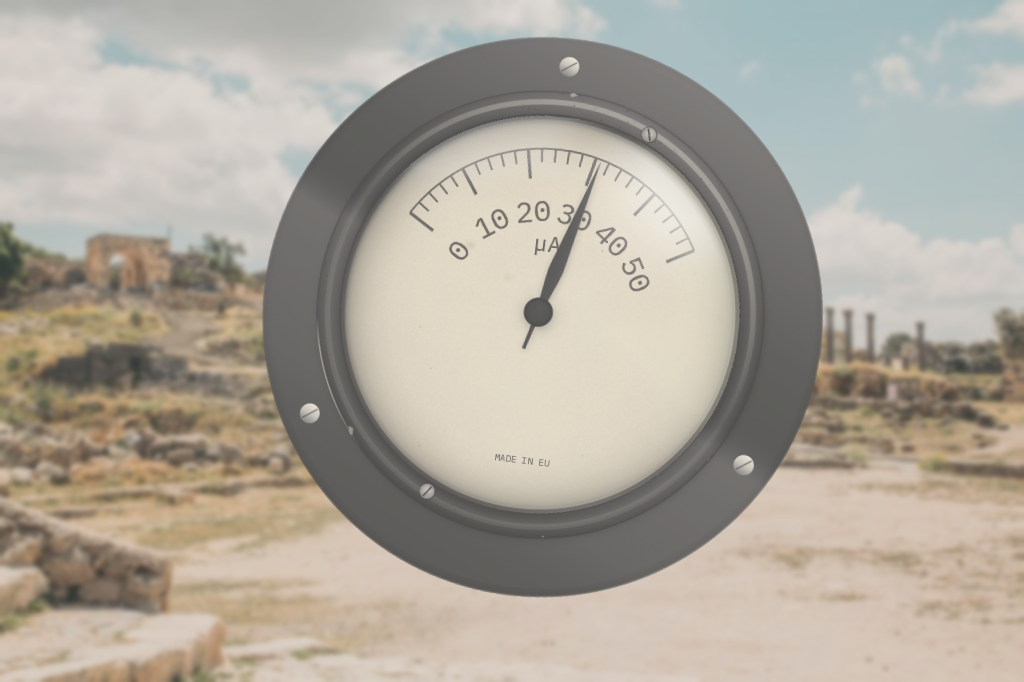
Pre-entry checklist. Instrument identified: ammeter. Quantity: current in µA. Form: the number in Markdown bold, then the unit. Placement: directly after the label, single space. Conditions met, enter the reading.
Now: **31** µA
